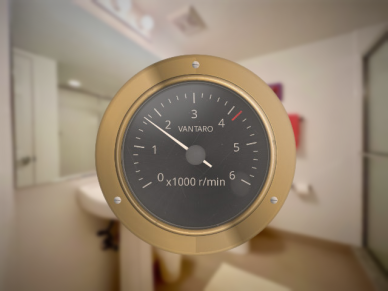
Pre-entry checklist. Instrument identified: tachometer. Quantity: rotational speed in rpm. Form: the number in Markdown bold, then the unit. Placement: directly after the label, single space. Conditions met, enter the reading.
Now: **1700** rpm
